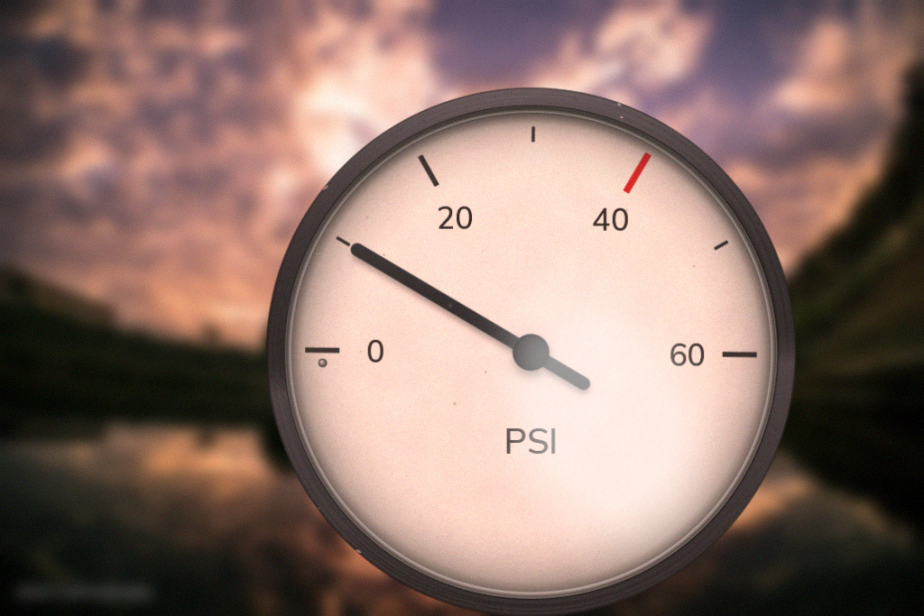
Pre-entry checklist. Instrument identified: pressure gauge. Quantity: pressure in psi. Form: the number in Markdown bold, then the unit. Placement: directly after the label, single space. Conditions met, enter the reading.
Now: **10** psi
